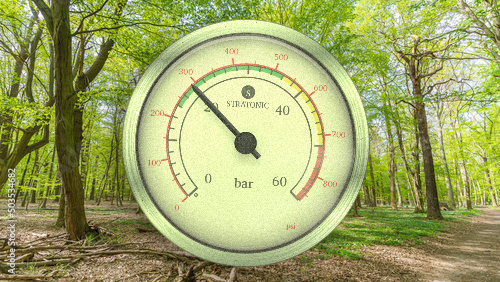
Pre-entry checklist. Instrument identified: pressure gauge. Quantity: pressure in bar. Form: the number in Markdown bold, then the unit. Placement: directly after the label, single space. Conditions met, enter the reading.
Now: **20** bar
